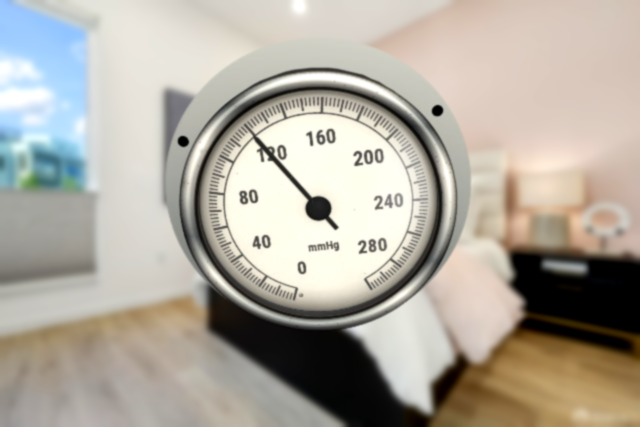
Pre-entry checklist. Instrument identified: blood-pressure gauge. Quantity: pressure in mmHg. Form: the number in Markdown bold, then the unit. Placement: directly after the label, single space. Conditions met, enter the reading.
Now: **120** mmHg
